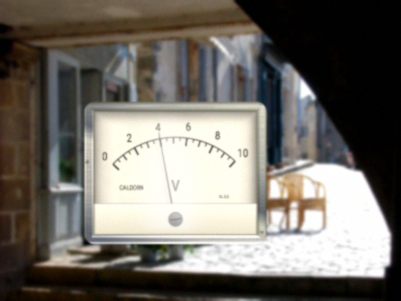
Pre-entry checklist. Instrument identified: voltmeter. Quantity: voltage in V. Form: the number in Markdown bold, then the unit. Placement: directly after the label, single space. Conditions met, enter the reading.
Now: **4** V
